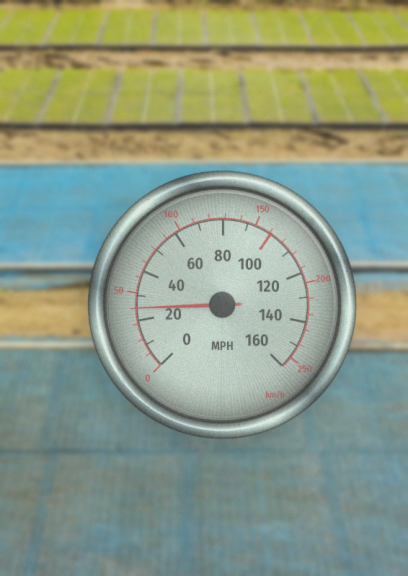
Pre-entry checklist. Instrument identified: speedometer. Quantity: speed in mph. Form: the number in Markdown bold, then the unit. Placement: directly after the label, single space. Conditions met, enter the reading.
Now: **25** mph
